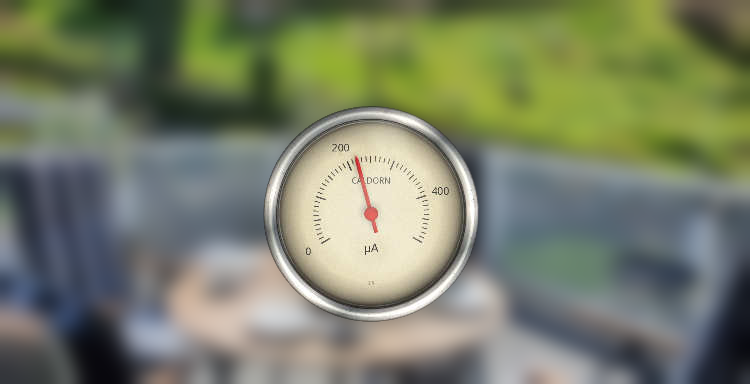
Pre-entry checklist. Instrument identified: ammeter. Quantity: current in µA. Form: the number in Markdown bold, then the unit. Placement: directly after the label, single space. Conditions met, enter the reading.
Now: **220** µA
